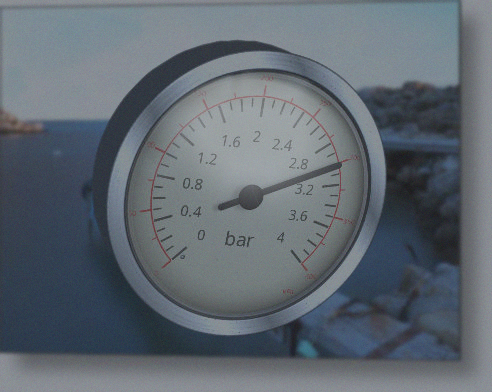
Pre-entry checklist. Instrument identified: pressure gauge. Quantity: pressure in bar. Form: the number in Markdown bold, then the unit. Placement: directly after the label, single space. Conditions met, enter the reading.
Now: **3** bar
